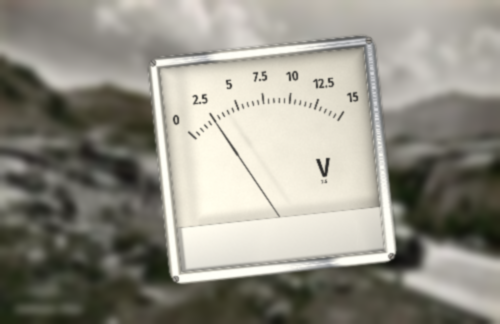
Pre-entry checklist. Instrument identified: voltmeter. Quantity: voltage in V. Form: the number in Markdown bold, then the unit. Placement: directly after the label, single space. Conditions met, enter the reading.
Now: **2.5** V
